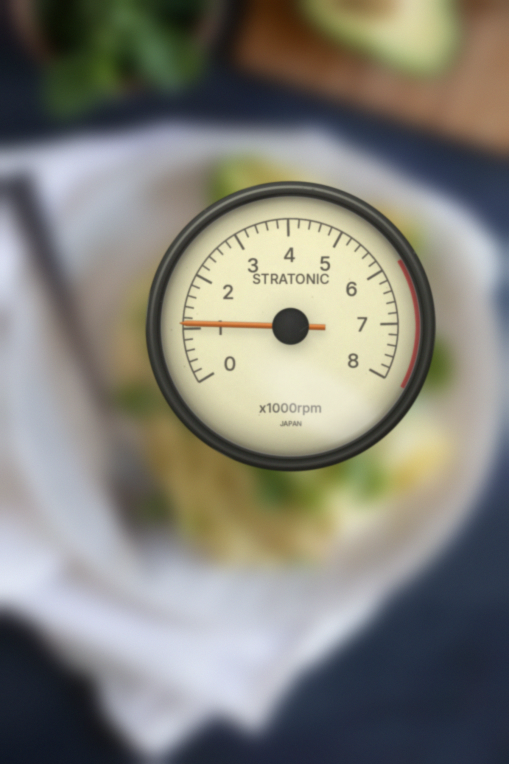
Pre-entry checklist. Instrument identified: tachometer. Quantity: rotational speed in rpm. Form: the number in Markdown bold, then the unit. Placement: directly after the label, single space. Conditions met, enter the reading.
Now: **1100** rpm
